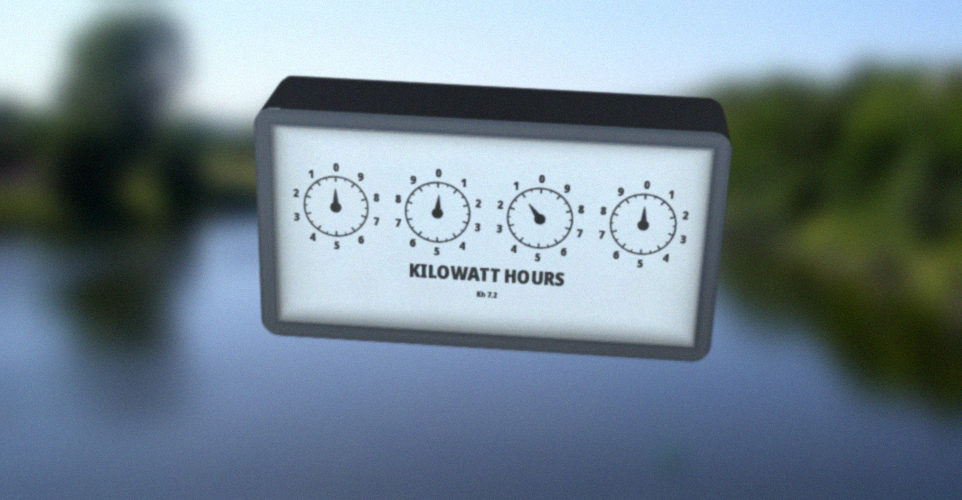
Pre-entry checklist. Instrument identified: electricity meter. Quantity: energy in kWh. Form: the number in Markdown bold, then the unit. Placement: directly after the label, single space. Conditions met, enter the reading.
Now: **10** kWh
